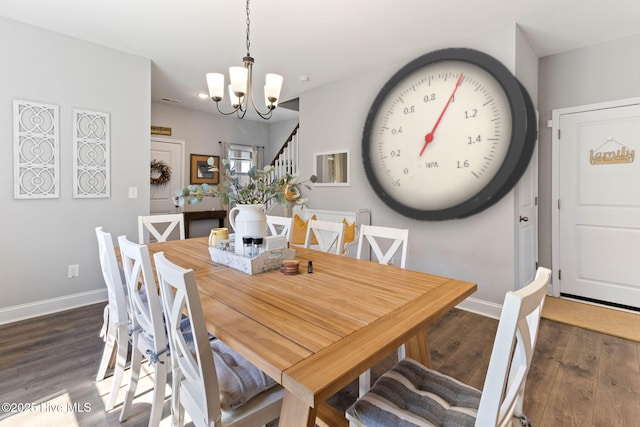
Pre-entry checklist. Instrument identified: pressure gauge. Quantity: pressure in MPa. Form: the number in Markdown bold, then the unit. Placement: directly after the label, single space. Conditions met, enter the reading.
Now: **1** MPa
